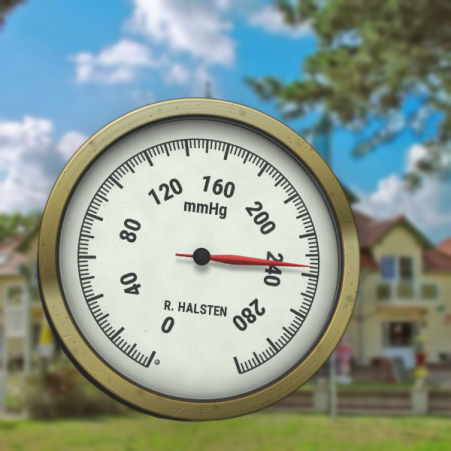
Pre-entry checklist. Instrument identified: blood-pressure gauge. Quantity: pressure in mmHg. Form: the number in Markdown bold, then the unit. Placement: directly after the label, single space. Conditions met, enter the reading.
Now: **236** mmHg
